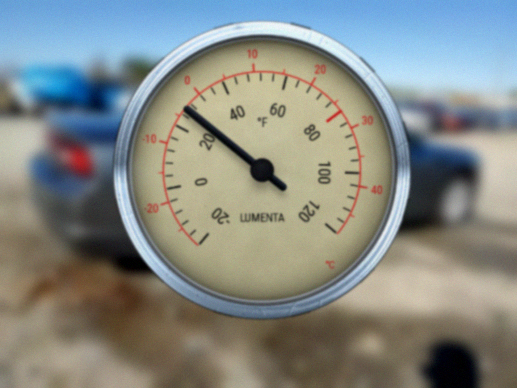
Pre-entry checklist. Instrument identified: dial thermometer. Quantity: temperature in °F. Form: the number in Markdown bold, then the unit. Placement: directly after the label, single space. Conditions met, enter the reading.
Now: **26** °F
